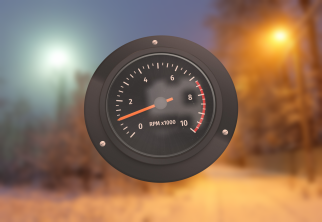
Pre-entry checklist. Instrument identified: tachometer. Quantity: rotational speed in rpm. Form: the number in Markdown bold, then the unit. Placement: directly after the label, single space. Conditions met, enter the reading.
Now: **1000** rpm
